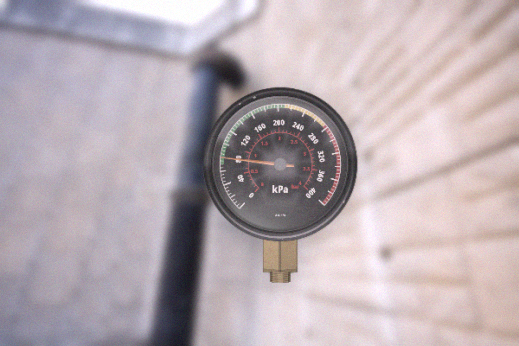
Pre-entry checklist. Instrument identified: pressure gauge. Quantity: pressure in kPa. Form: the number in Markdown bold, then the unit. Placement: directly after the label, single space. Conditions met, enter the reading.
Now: **80** kPa
